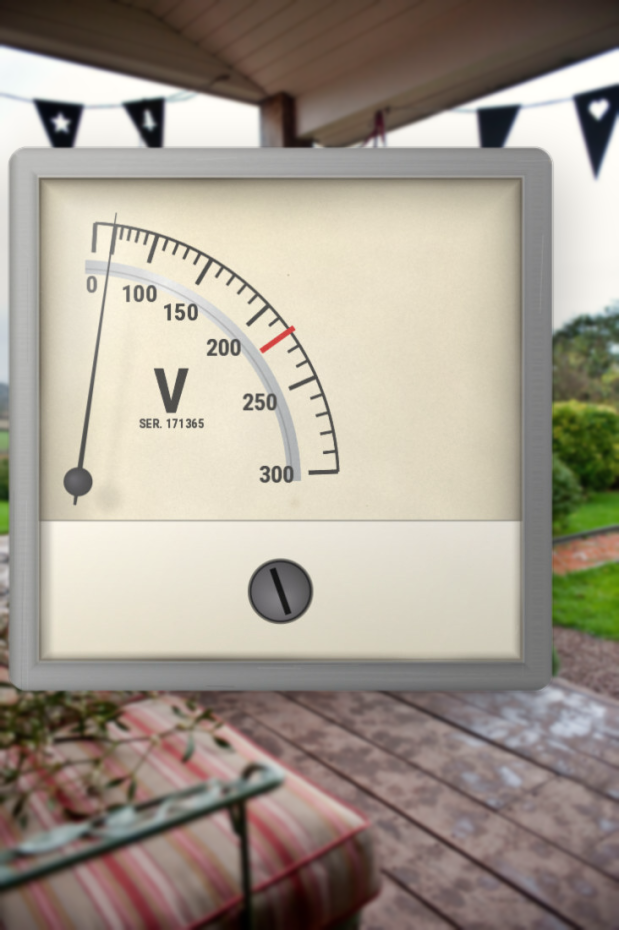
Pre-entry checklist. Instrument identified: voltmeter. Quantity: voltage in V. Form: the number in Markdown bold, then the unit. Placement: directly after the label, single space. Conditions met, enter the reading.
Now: **50** V
